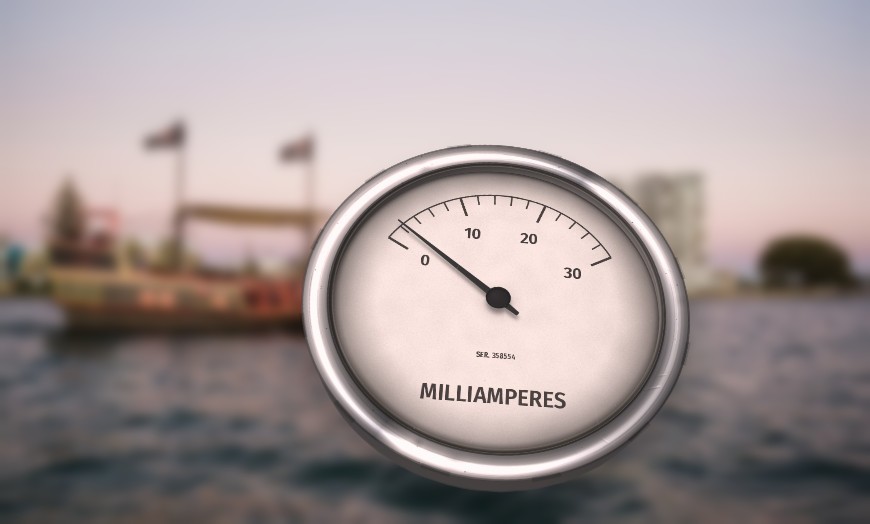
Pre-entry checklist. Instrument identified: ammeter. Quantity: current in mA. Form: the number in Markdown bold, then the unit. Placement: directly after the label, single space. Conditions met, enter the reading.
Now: **2** mA
